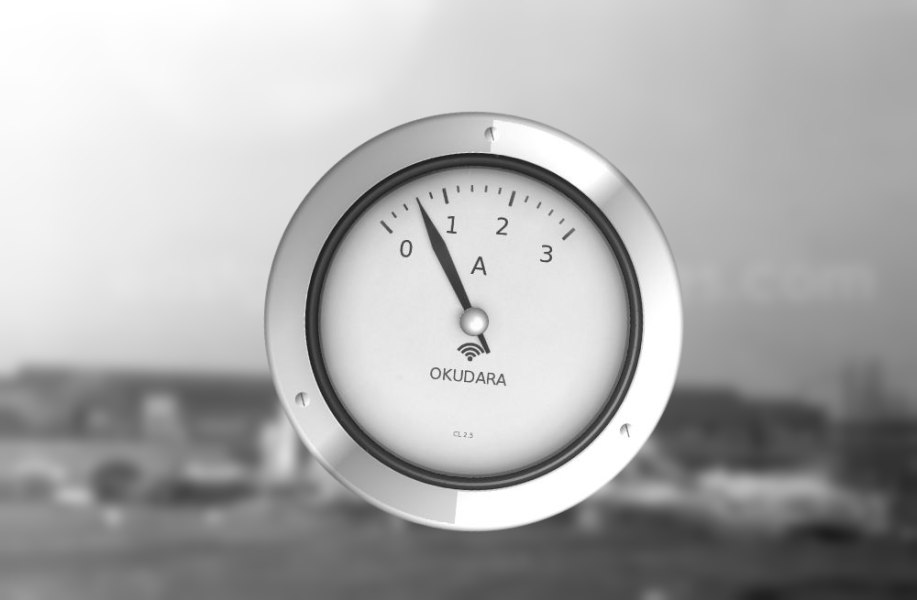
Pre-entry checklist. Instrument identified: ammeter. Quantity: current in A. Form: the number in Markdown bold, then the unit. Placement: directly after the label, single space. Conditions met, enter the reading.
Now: **0.6** A
